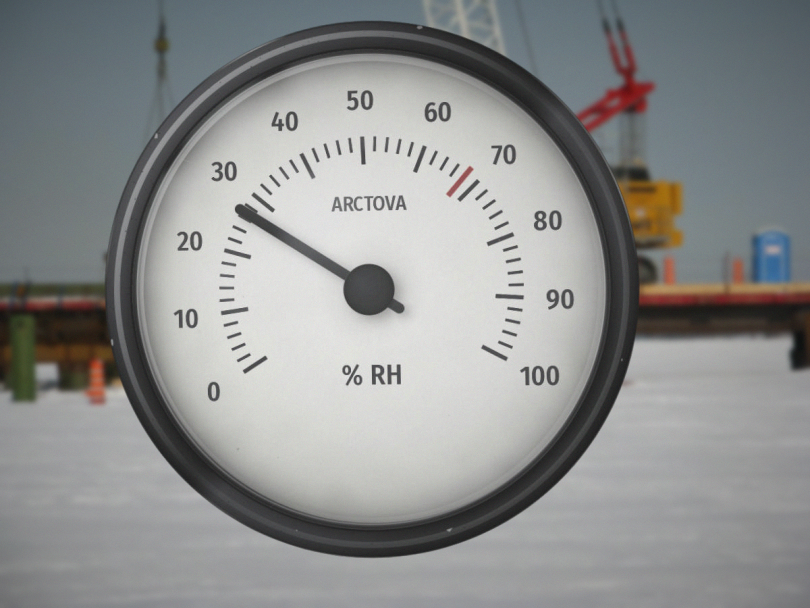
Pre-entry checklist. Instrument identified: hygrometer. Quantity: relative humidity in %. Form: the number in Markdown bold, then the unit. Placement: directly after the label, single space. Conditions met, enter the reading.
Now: **27** %
